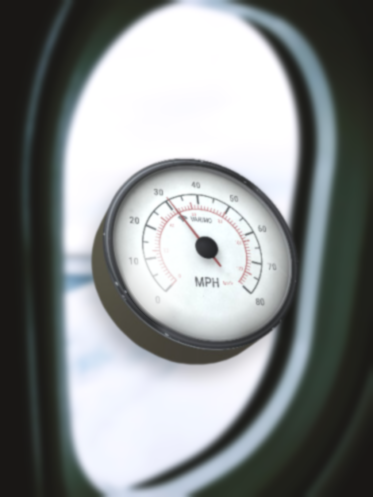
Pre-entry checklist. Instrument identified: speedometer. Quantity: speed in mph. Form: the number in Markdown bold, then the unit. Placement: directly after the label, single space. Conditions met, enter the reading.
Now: **30** mph
